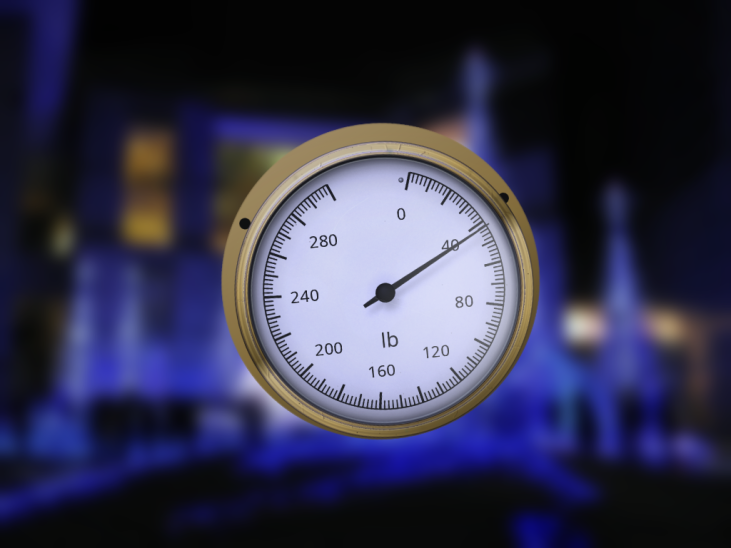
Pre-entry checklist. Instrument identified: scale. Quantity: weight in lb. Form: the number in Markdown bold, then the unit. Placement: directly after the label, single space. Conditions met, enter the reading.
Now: **42** lb
